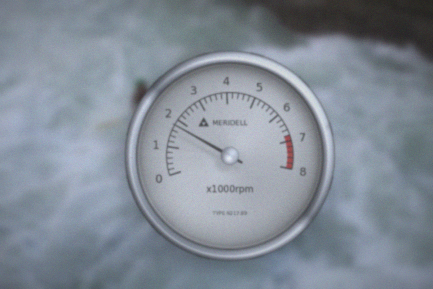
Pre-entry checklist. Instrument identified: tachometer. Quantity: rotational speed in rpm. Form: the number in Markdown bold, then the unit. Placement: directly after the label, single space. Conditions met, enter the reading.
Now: **1800** rpm
